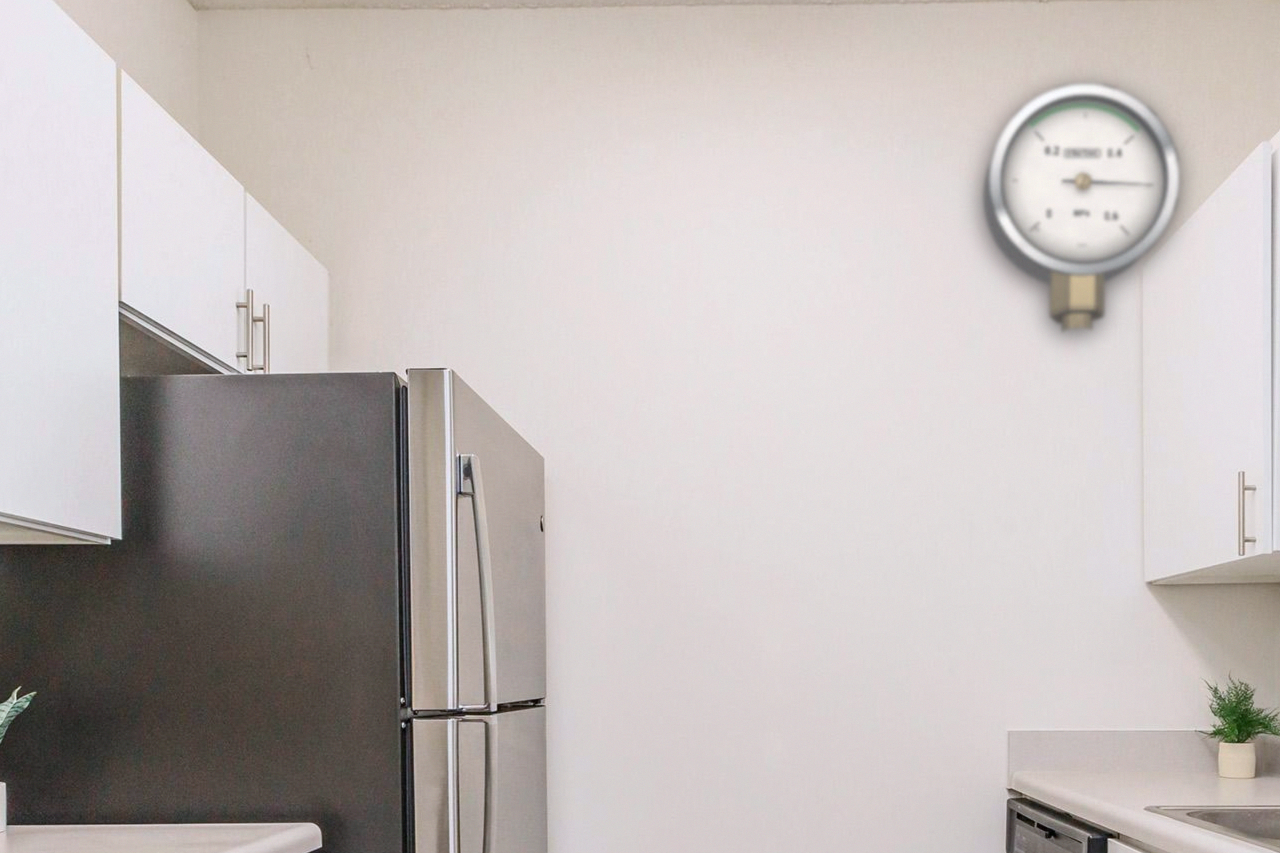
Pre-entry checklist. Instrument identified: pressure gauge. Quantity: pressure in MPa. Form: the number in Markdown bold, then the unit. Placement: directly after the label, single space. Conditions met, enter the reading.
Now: **0.5** MPa
